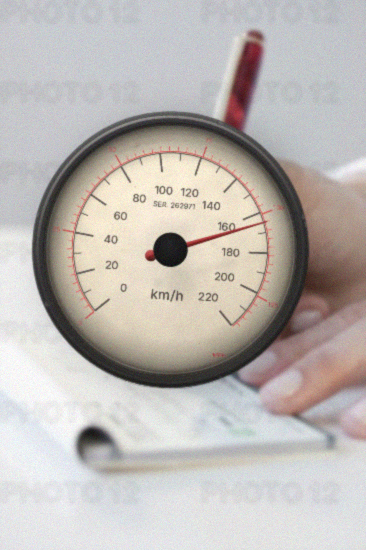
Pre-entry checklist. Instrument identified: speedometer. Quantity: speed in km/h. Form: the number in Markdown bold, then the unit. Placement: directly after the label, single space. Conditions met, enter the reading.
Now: **165** km/h
